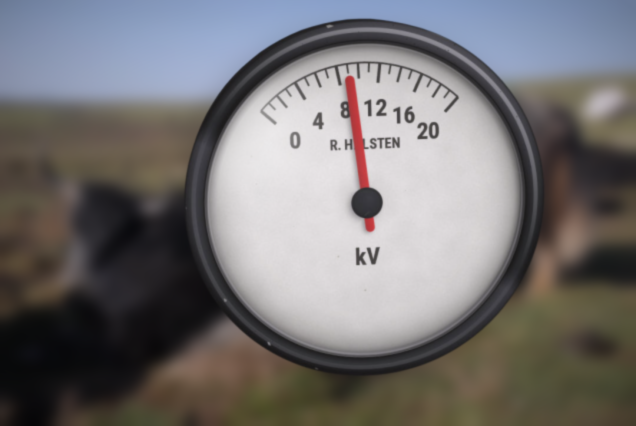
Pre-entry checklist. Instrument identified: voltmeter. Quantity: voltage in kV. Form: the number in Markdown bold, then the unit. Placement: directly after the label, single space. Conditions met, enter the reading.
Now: **9** kV
